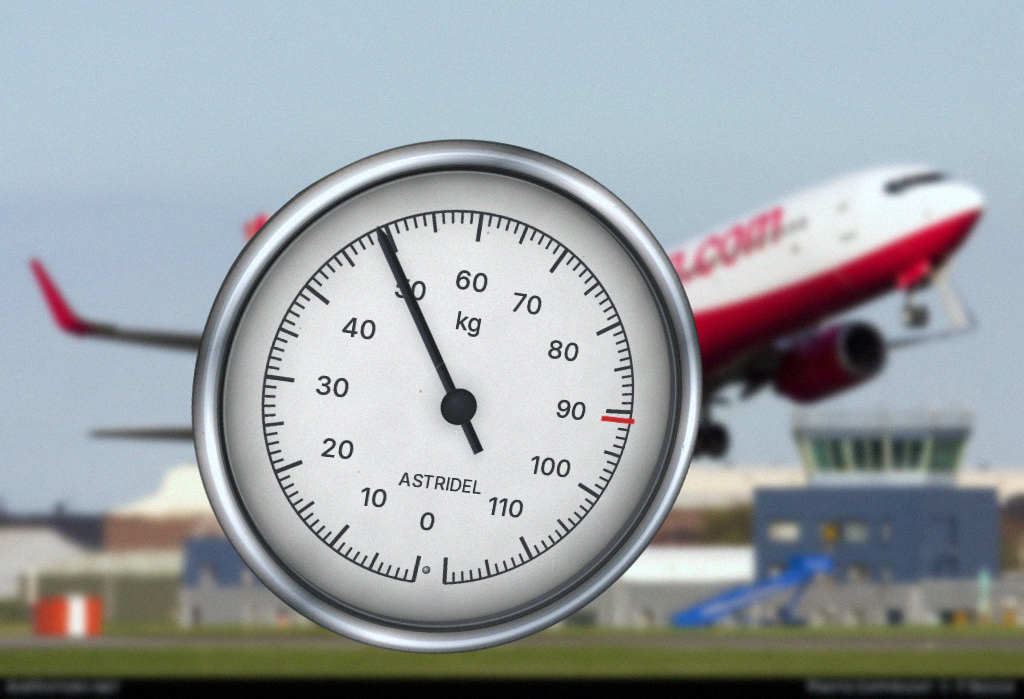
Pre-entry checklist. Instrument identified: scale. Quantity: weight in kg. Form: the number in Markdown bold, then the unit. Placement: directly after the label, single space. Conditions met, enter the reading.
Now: **49** kg
